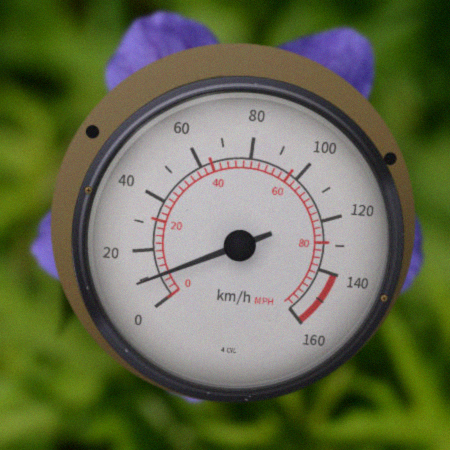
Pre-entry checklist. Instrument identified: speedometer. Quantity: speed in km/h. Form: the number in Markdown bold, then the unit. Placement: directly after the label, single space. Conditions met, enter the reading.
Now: **10** km/h
